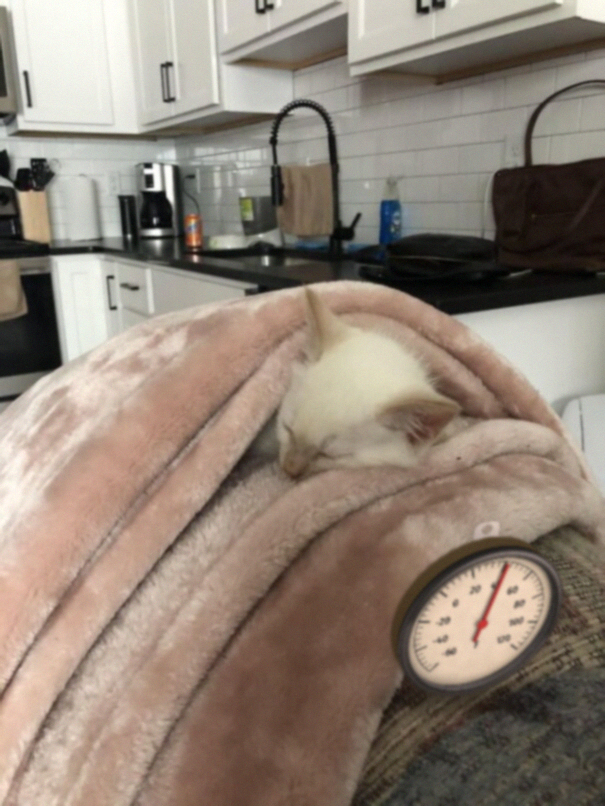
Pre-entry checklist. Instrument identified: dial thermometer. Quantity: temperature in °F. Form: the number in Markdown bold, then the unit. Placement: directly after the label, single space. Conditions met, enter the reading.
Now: **40** °F
